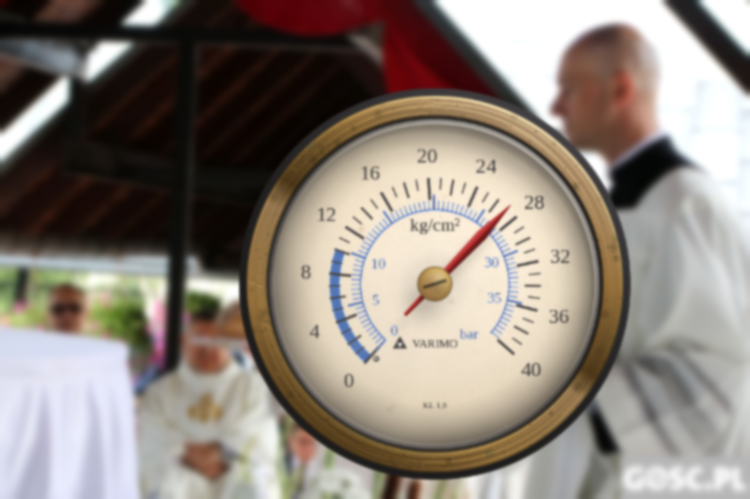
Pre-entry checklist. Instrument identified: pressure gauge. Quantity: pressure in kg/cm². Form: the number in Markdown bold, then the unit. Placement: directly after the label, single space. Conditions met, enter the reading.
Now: **27** kg/cm²
